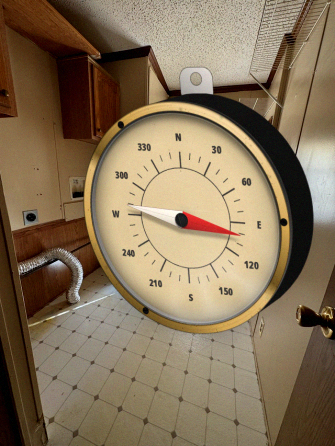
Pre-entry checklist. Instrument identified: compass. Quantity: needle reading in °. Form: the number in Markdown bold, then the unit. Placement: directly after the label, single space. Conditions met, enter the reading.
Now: **100** °
